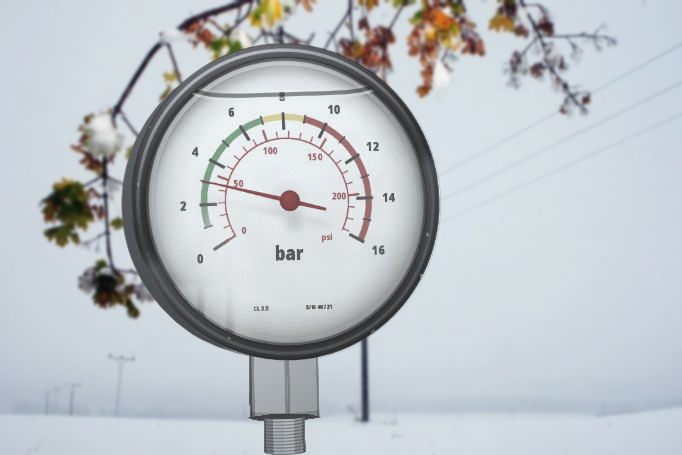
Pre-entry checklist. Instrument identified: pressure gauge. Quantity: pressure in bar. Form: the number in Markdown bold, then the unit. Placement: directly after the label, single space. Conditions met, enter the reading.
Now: **3** bar
